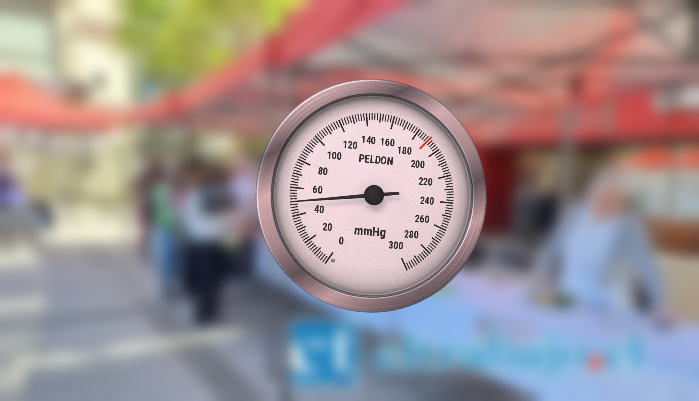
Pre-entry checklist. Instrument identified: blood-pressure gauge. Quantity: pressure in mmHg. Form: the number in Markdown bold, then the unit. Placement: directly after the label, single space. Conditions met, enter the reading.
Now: **50** mmHg
